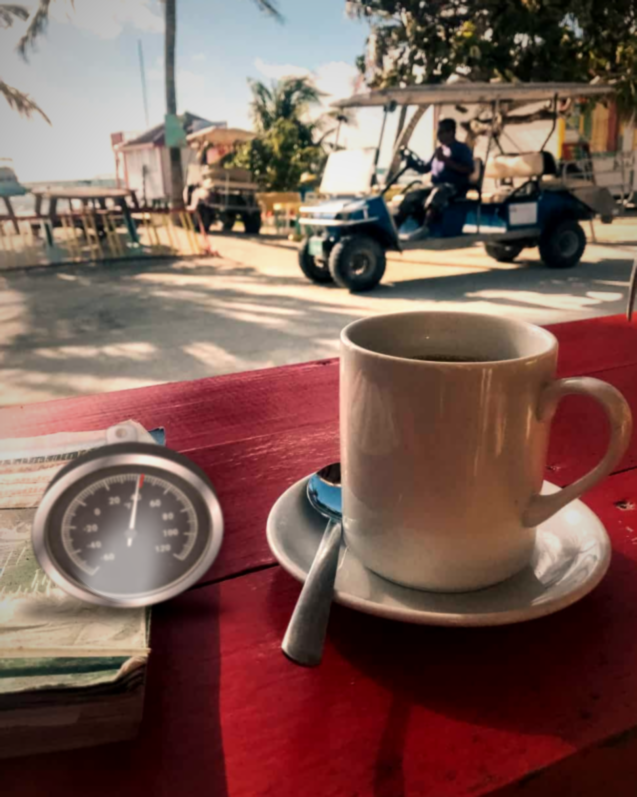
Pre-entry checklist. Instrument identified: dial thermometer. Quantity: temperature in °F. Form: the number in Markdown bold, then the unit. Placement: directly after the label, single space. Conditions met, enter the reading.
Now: **40** °F
